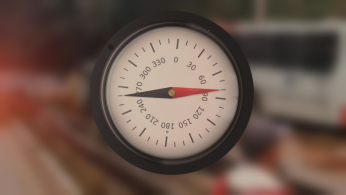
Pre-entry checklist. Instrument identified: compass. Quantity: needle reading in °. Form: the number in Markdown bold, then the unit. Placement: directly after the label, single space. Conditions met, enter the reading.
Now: **80** °
